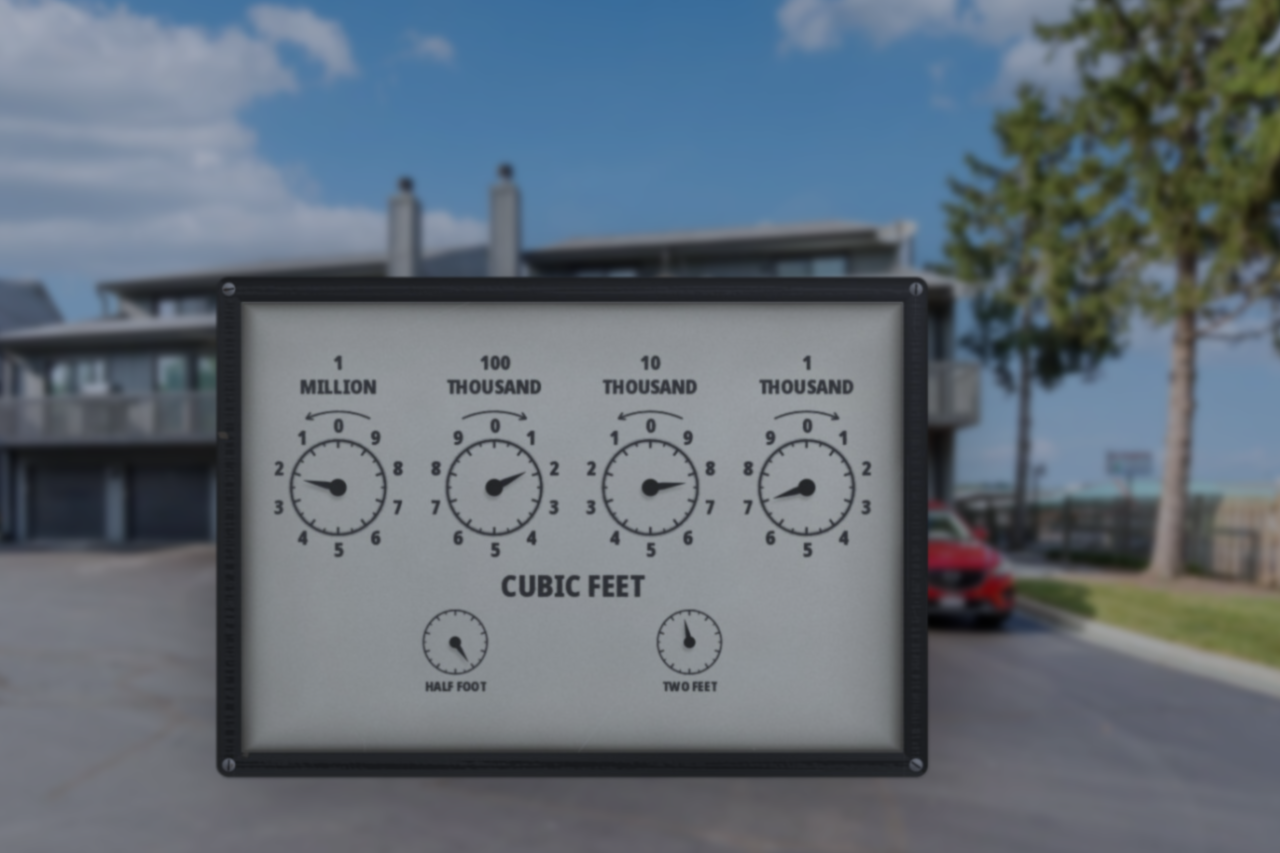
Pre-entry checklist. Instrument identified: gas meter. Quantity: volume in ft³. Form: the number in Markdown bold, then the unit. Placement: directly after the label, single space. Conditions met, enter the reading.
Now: **217700** ft³
